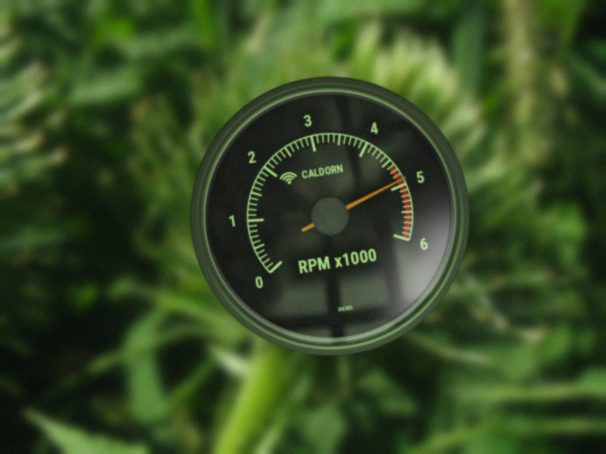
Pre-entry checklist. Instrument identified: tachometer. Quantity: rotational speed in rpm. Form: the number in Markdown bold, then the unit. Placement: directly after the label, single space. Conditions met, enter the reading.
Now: **4900** rpm
